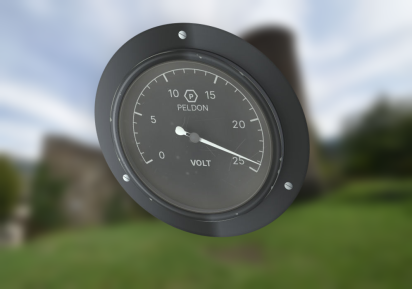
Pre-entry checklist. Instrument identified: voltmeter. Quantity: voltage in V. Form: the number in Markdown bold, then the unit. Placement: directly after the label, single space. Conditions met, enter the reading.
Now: **24** V
